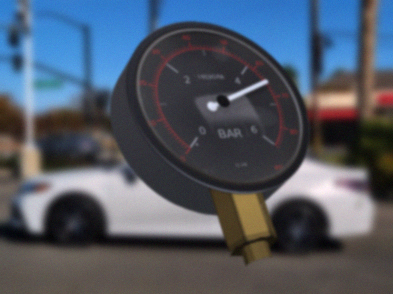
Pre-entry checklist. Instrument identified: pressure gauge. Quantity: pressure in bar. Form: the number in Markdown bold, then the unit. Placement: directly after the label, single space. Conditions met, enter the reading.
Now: **4.5** bar
